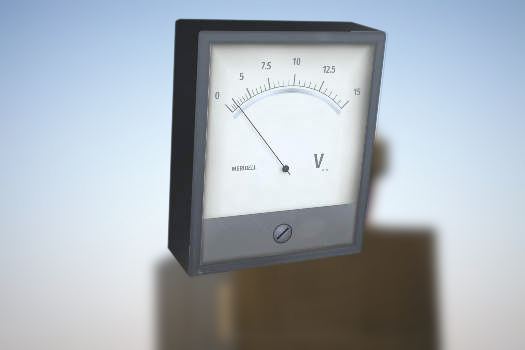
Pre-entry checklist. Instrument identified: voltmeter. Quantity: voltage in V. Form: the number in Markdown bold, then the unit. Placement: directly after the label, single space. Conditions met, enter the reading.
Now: **2.5** V
